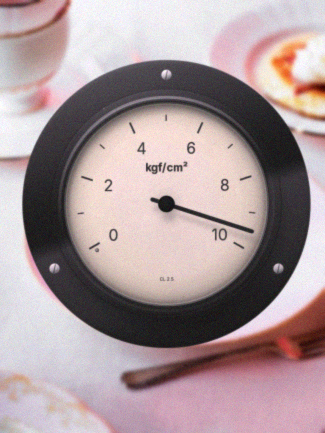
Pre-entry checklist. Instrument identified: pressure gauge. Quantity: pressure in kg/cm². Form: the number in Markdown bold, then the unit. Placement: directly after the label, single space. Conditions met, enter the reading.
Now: **9.5** kg/cm²
